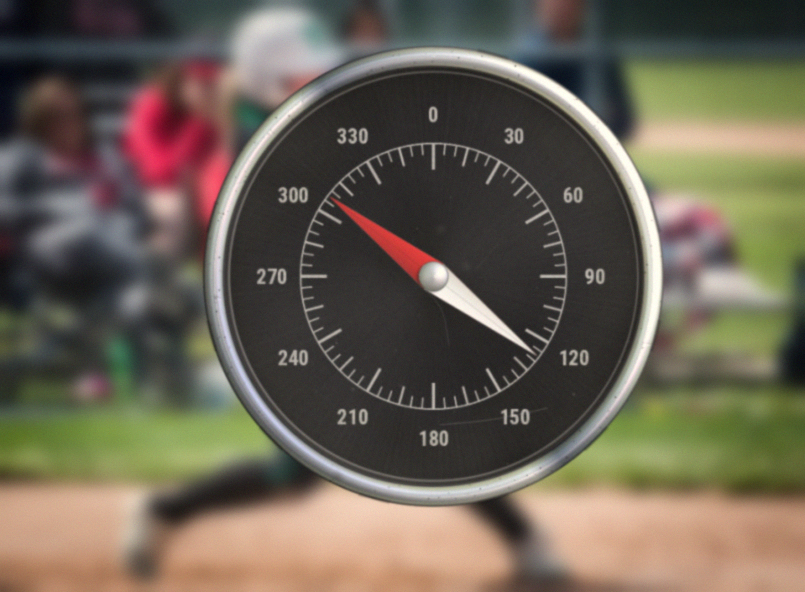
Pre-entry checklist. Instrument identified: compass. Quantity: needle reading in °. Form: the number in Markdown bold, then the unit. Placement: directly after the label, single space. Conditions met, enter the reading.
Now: **307.5** °
